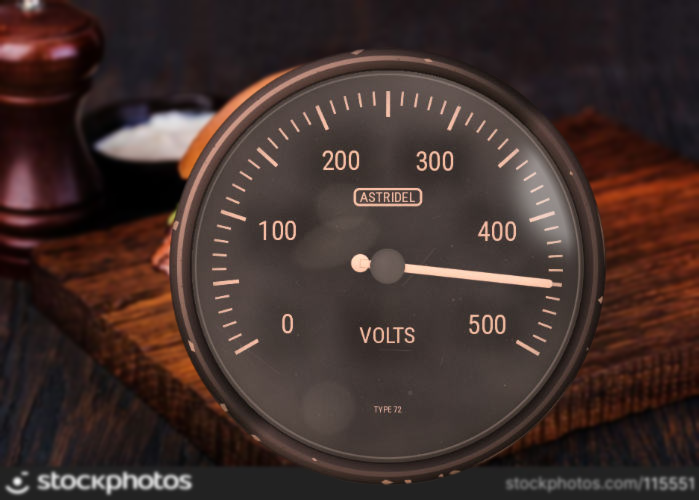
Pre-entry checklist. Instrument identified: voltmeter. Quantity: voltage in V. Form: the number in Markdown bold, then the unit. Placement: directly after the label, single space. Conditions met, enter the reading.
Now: **450** V
